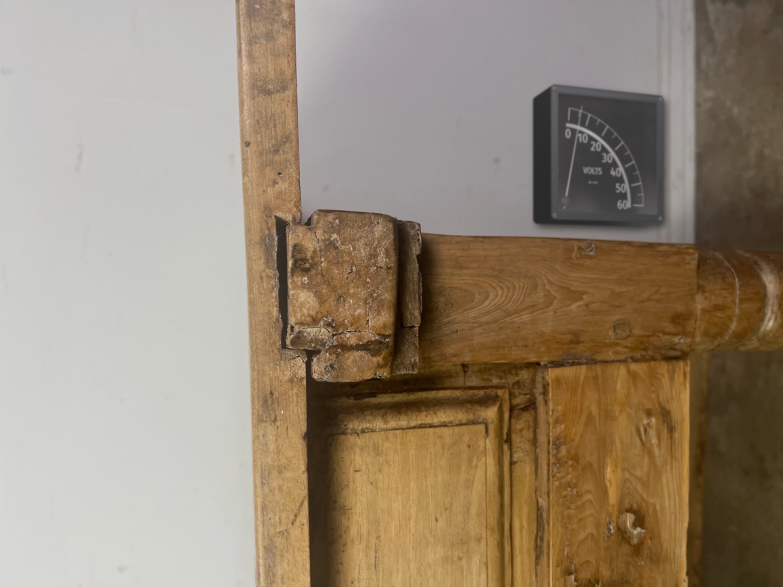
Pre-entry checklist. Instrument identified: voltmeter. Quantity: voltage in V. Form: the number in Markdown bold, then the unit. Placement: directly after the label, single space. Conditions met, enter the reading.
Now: **5** V
